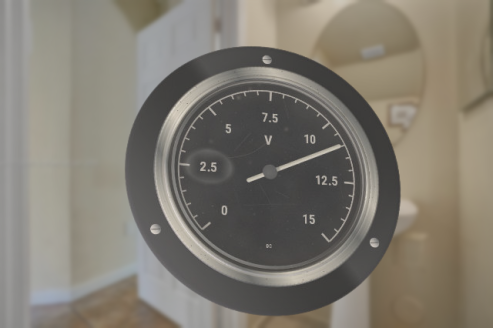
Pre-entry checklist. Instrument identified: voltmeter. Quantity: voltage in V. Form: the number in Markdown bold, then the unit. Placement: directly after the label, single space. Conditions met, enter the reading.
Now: **11** V
